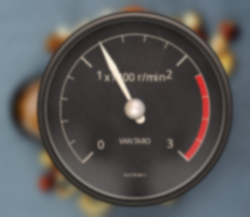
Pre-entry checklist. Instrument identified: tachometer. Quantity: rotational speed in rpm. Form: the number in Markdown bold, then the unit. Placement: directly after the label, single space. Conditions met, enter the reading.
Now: **1200** rpm
